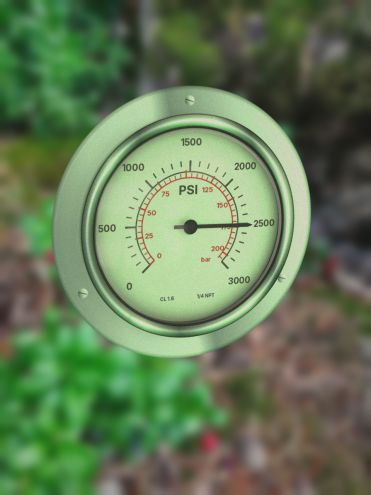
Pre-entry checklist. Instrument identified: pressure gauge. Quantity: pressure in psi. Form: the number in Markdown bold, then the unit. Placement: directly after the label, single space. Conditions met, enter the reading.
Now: **2500** psi
